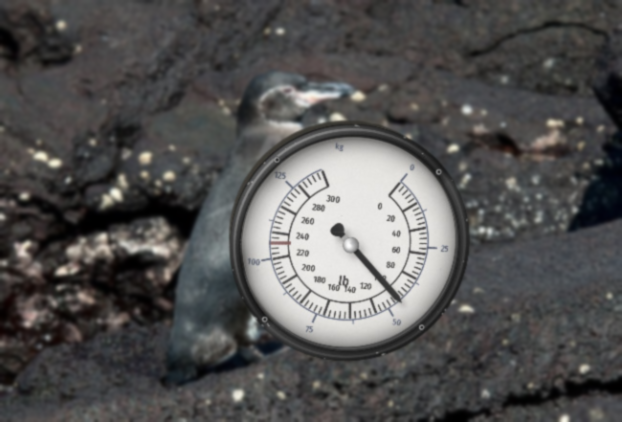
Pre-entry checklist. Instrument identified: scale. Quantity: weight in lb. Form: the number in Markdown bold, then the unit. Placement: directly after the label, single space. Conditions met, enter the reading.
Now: **100** lb
